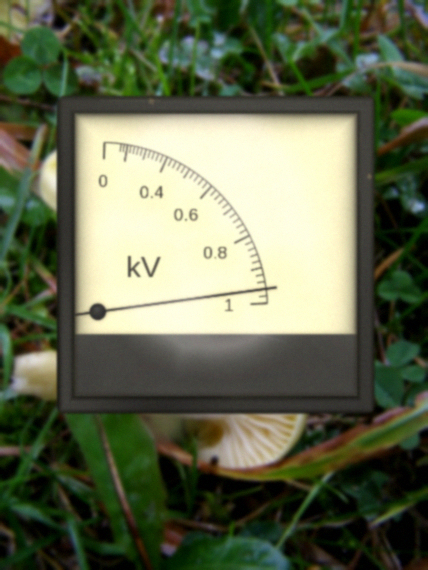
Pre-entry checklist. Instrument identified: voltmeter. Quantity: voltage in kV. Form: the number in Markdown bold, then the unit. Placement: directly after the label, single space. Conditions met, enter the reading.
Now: **0.96** kV
